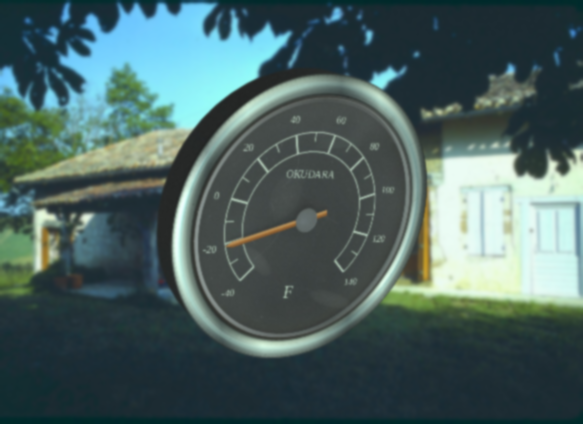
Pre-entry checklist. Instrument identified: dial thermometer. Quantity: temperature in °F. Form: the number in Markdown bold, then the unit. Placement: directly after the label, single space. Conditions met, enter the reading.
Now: **-20** °F
